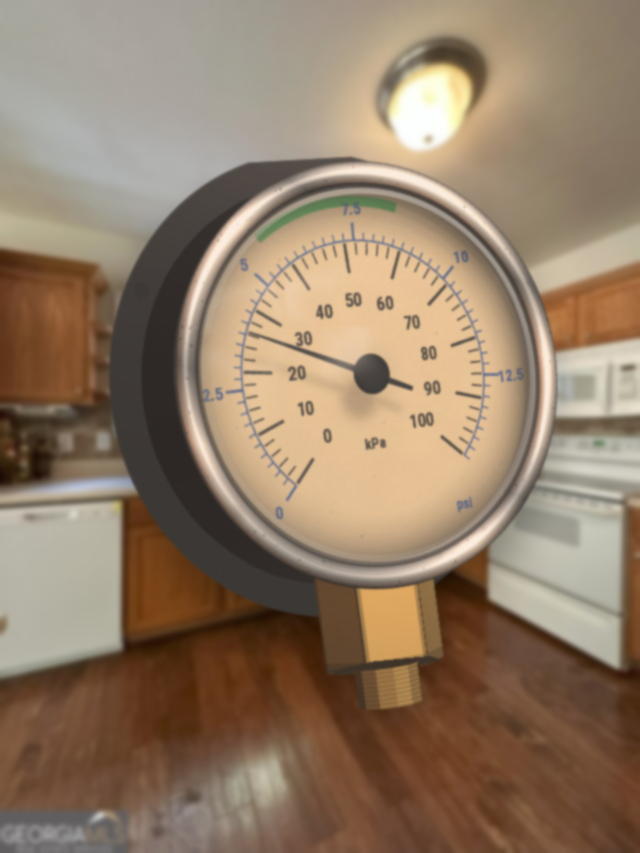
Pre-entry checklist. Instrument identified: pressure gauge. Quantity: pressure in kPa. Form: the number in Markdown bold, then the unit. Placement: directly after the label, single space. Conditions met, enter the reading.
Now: **26** kPa
